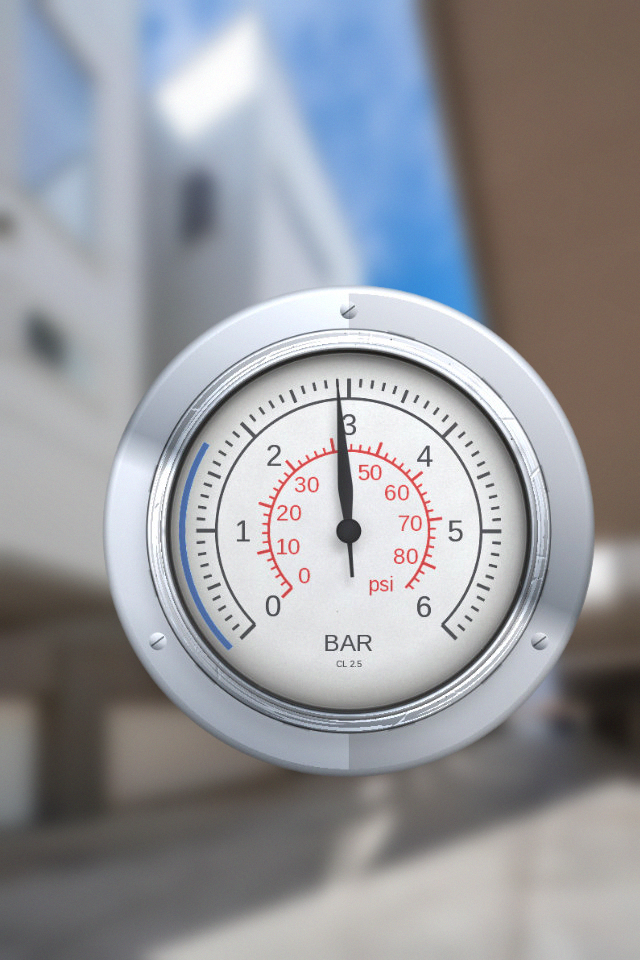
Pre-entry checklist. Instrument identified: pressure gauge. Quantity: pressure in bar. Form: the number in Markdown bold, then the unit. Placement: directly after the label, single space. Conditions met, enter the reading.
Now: **2.9** bar
